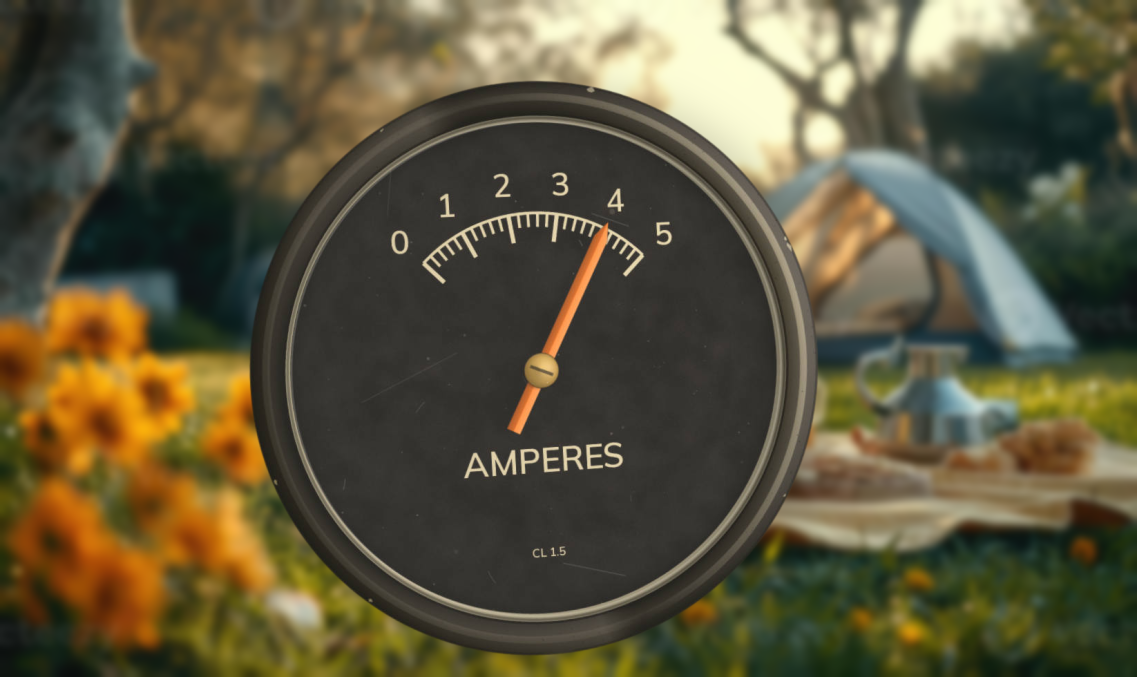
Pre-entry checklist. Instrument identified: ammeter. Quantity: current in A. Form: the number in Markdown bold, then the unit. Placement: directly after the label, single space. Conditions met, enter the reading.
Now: **4** A
